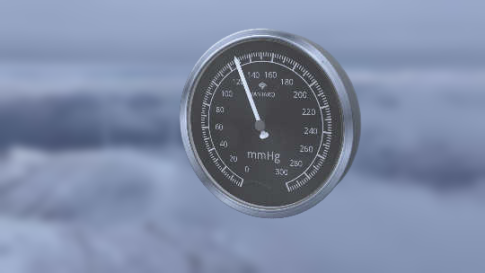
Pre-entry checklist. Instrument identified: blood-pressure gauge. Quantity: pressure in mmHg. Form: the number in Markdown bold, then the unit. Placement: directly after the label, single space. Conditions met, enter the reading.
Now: **130** mmHg
